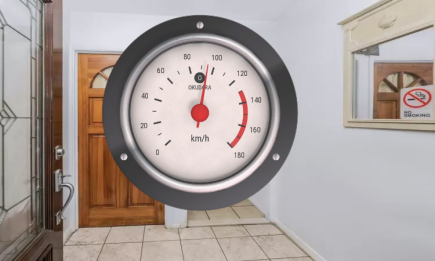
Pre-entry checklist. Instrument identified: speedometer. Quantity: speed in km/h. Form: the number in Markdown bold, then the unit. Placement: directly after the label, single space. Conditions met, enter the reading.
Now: **95** km/h
